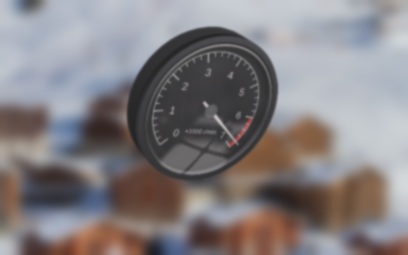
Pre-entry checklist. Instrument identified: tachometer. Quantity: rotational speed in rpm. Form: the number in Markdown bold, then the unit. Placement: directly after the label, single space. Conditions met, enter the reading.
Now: **6800** rpm
